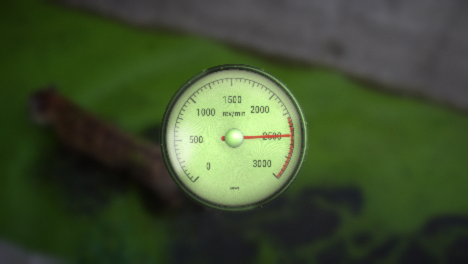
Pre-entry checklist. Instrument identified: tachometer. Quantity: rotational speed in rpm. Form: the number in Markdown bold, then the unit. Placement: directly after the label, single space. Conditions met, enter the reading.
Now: **2500** rpm
